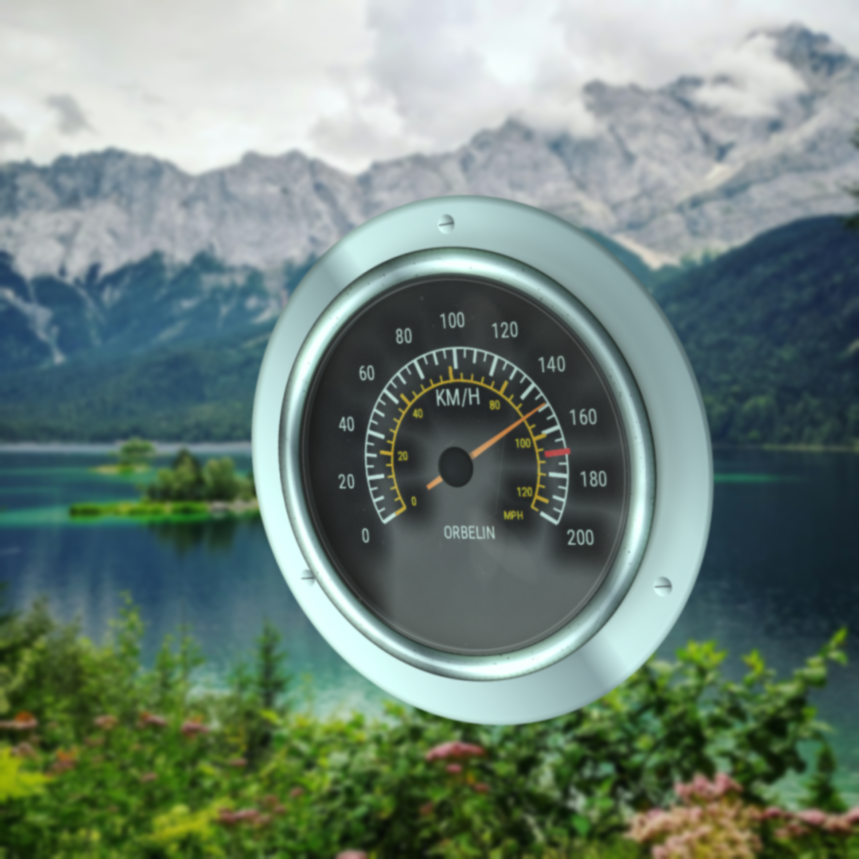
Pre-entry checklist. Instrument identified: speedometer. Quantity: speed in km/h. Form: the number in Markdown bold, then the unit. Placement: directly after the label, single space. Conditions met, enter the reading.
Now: **150** km/h
